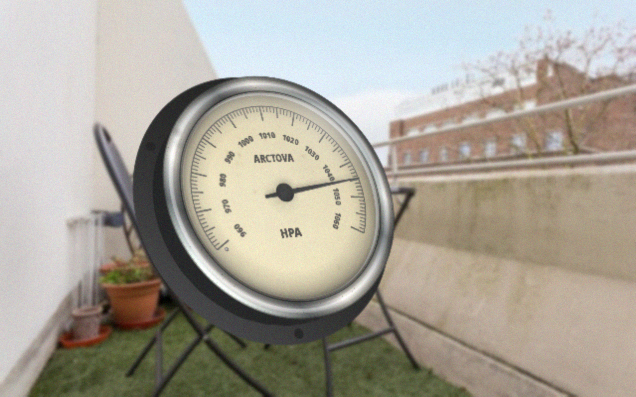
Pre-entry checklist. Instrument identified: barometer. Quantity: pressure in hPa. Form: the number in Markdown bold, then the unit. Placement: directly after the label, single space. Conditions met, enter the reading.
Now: **1045** hPa
